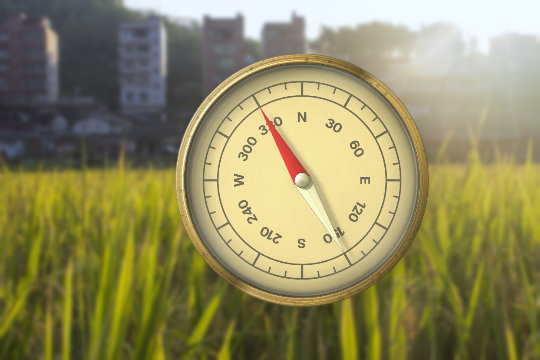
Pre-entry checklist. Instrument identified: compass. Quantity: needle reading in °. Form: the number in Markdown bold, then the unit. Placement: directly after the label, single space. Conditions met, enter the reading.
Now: **330** °
